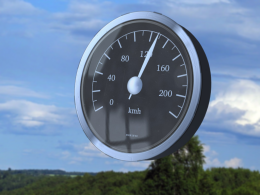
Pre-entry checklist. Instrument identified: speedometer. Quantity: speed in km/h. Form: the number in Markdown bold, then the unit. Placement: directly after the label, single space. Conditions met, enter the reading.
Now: **130** km/h
